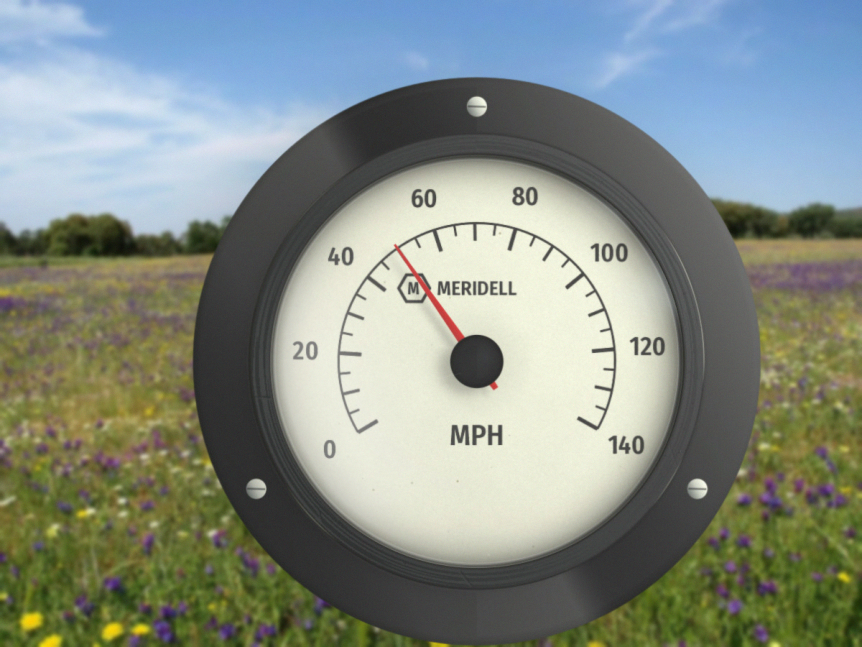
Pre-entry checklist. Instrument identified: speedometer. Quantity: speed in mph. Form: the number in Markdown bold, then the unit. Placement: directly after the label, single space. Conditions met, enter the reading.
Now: **50** mph
